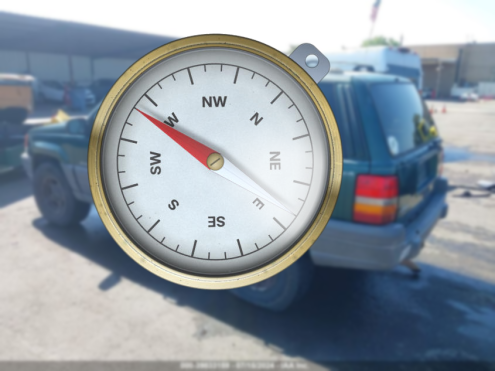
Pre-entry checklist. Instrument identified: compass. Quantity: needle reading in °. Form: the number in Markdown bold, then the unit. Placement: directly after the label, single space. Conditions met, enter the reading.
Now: **260** °
